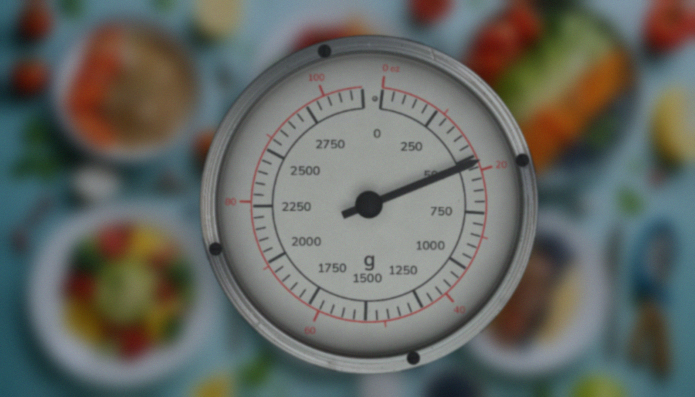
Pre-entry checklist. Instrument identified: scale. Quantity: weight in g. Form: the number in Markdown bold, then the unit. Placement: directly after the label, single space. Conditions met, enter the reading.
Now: **525** g
